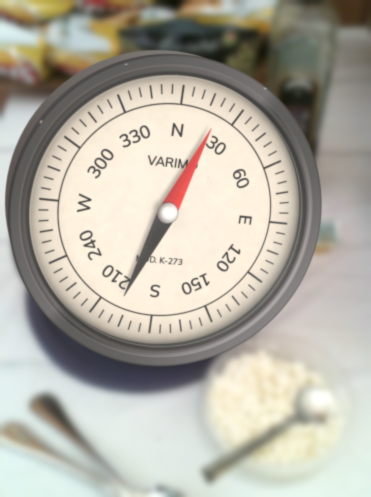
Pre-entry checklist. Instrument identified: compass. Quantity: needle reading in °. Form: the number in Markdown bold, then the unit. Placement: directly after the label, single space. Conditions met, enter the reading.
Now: **20** °
